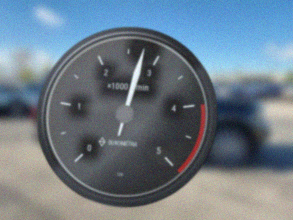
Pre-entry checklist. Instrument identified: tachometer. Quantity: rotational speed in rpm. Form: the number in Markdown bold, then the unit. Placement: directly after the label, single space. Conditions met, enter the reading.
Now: **2750** rpm
